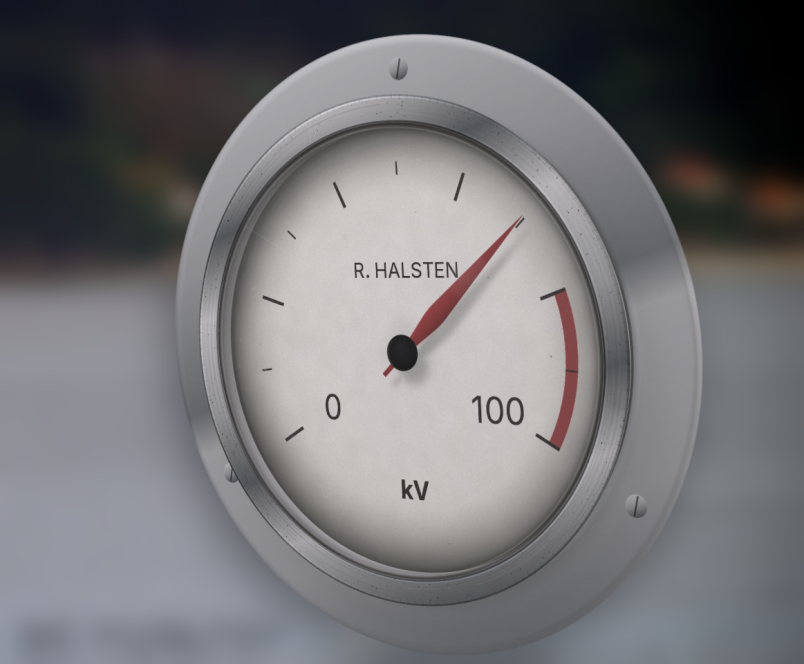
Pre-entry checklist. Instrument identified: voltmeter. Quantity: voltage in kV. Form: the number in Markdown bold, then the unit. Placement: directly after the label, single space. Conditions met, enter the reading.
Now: **70** kV
